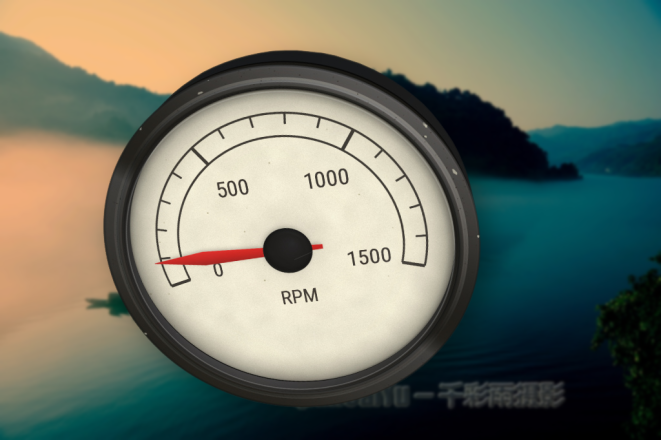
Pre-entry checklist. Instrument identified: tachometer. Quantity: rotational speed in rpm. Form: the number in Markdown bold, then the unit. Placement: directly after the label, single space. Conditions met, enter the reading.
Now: **100** rpm
